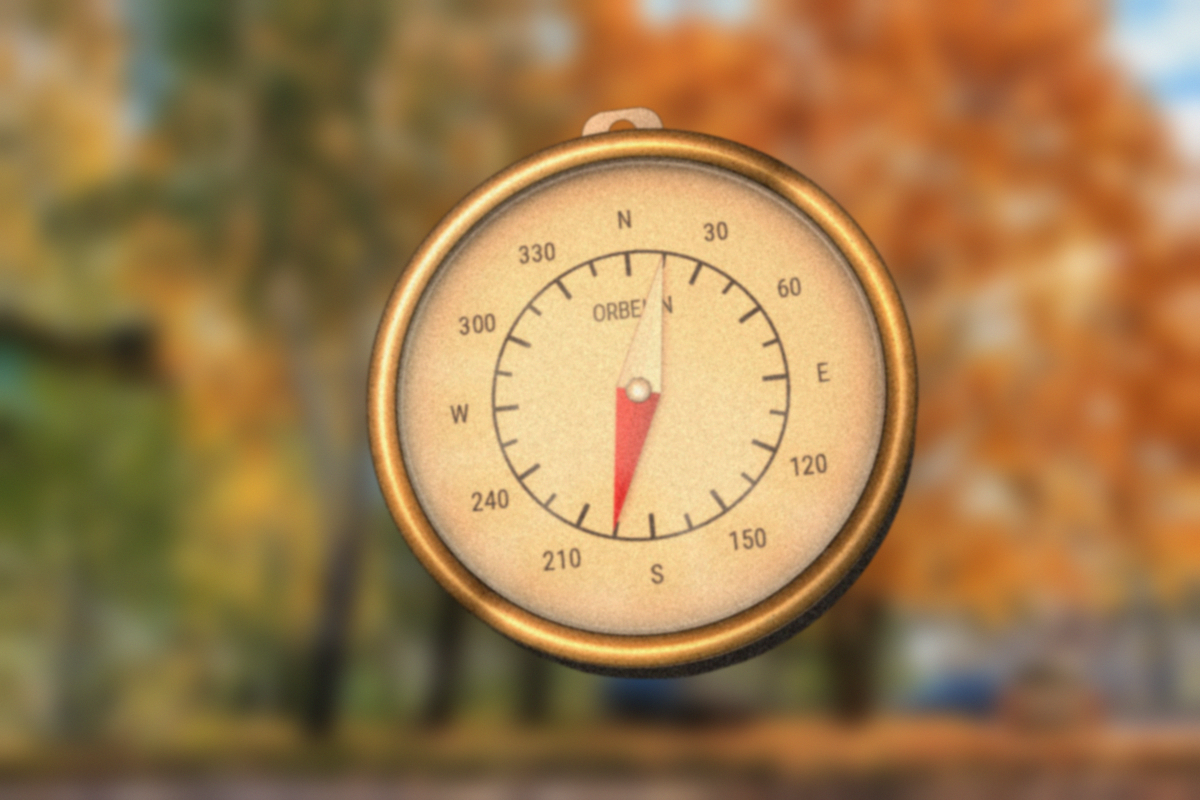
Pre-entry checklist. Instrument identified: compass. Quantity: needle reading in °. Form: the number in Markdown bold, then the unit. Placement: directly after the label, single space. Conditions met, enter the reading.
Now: **195** °
